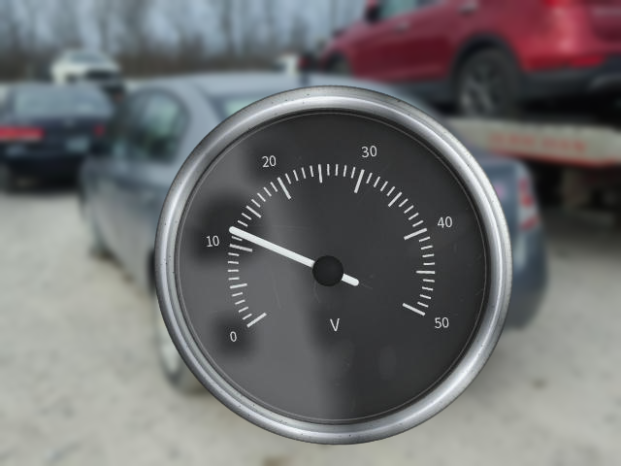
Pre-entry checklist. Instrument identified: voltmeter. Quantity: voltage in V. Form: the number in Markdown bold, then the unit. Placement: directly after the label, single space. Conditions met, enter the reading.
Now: **12** V
